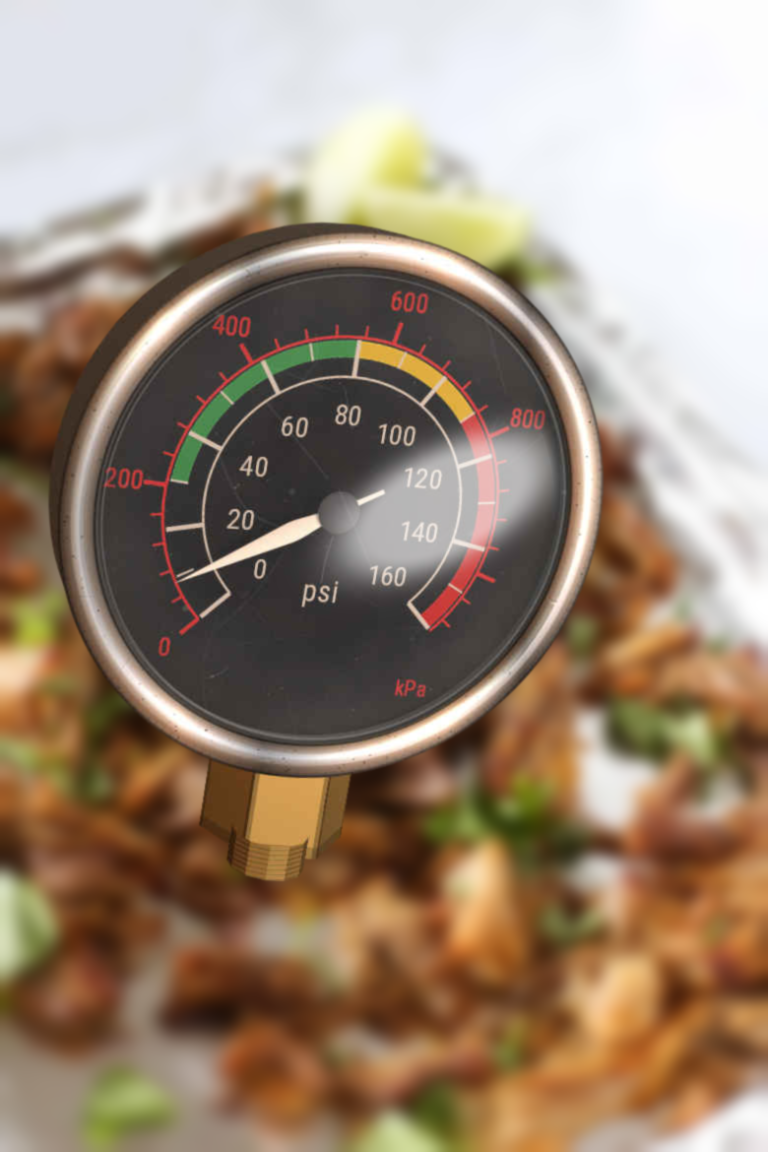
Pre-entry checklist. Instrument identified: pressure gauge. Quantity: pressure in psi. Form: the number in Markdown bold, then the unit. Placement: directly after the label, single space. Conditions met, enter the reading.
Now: **10** psi
